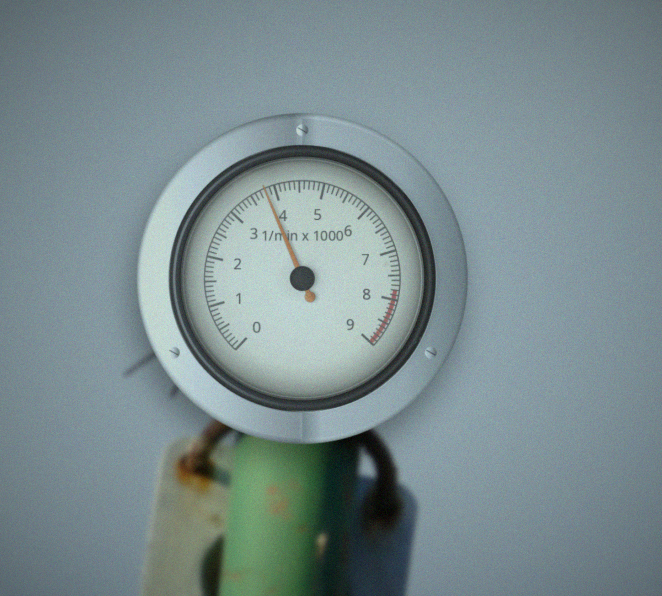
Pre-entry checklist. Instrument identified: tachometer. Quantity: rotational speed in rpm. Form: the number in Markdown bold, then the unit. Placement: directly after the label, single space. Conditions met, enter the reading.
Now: **3800** rpm
